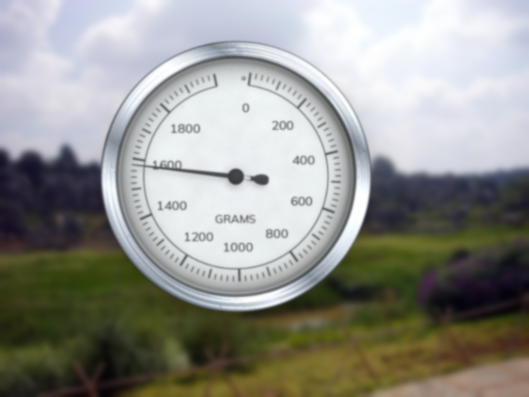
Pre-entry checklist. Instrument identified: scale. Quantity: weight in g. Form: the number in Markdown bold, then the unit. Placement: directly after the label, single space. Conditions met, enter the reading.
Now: **1580** g
